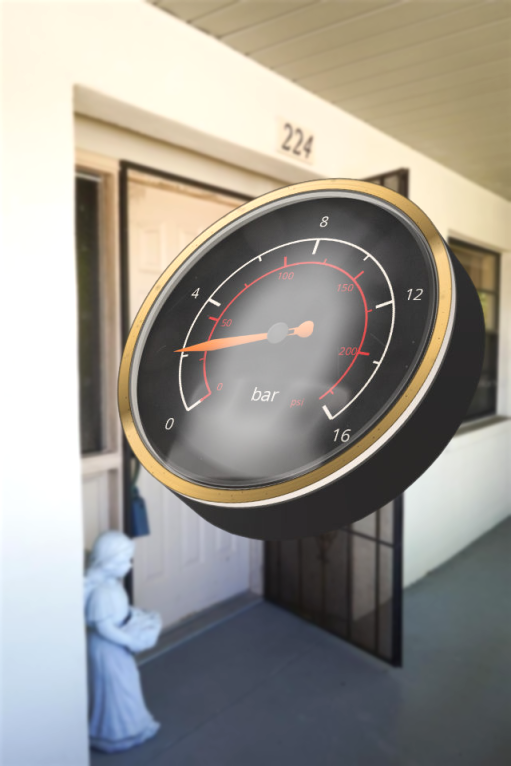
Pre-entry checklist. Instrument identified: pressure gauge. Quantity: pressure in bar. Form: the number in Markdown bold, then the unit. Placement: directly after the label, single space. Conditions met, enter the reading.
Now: **2** bar
